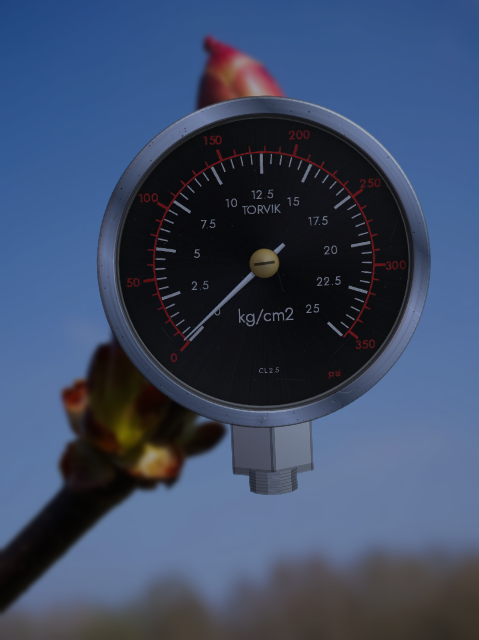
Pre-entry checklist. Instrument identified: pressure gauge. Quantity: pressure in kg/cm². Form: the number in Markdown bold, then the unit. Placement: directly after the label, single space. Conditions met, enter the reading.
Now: **0.25** kg/cm²
